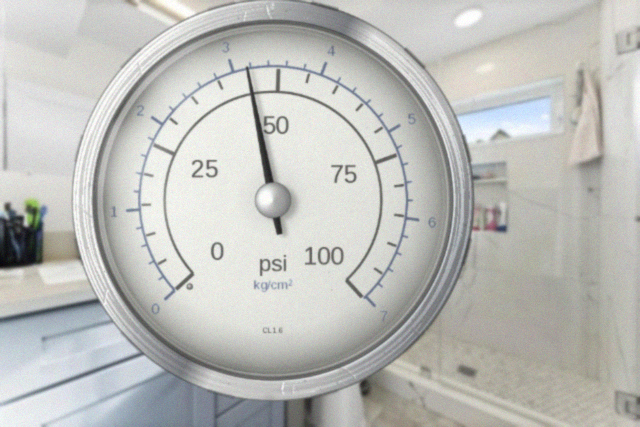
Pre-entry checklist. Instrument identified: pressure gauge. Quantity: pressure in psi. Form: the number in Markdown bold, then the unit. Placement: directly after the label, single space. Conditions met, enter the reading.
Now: **45** psi
